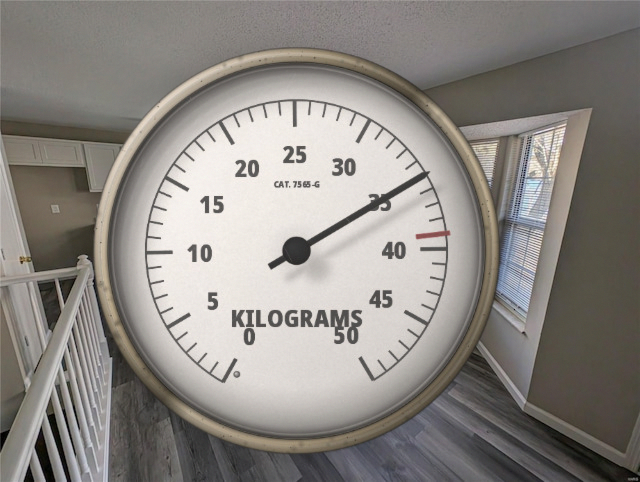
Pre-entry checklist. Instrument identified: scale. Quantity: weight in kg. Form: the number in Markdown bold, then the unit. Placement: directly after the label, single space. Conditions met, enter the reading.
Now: **35** kg
